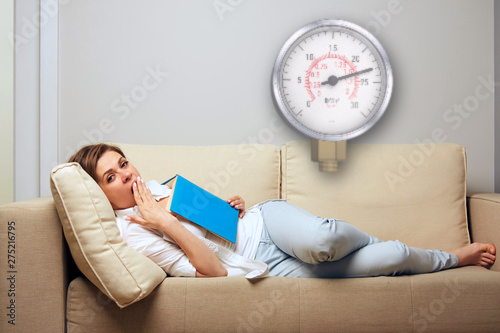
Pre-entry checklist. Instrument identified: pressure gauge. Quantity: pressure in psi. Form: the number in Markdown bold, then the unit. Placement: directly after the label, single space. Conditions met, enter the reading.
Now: **23** psi
